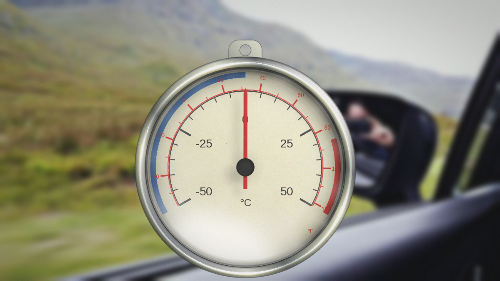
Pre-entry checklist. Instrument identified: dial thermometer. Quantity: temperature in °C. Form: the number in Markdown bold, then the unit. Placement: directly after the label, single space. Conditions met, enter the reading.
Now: **0** °C
